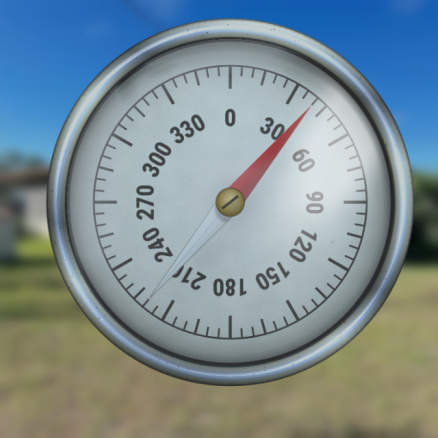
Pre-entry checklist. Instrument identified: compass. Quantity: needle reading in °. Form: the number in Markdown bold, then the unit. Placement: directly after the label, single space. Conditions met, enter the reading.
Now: **40** °
